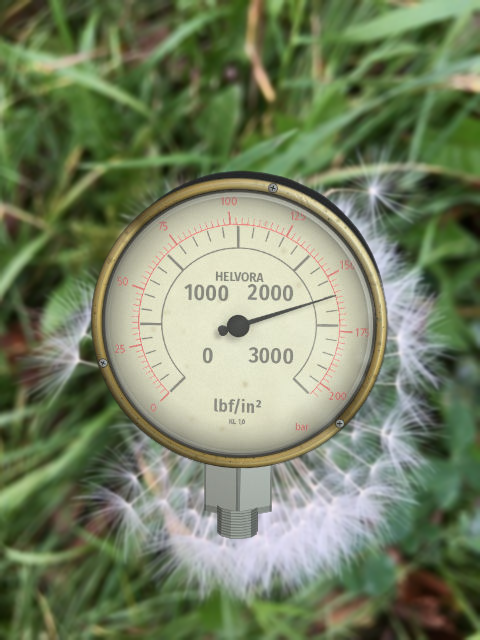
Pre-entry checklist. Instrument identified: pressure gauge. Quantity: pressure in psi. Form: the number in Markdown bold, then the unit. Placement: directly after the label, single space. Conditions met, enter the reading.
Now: **2300** psi
